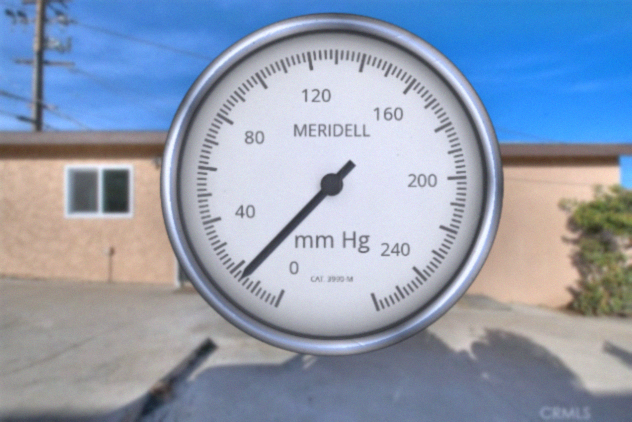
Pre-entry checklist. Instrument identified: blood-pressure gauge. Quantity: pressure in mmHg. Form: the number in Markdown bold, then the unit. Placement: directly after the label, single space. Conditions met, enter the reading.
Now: **16** mmHg
